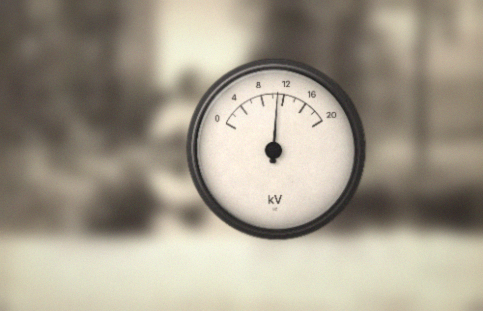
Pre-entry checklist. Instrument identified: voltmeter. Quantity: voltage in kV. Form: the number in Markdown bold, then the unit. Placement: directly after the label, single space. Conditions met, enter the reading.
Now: **11** kV
